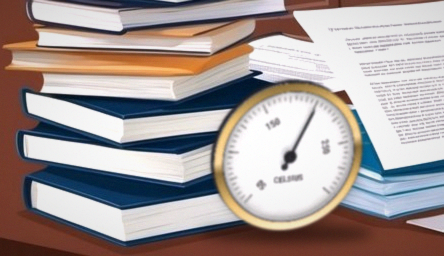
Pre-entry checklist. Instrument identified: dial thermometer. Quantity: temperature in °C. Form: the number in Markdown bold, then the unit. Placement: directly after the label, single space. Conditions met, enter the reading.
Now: **200** °C
